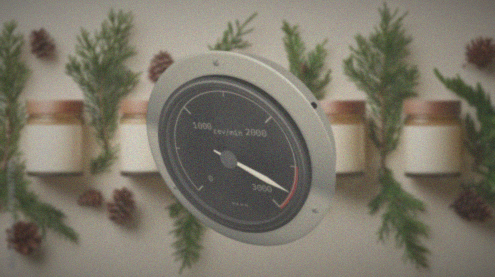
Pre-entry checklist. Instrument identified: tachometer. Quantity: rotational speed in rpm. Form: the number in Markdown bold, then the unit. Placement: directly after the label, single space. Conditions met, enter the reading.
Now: **2750** rpm
